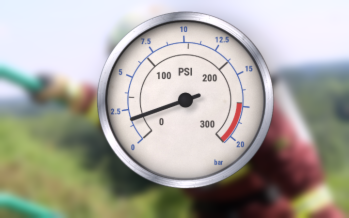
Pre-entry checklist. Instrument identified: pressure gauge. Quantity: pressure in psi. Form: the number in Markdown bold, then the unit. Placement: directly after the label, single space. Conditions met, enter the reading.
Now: **25** psi
